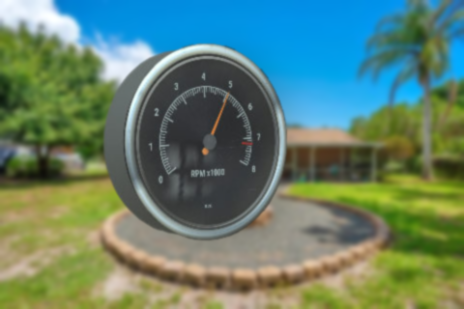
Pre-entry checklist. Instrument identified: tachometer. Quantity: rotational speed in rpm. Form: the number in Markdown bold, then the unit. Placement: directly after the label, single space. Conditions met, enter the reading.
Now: **5000** rpm
